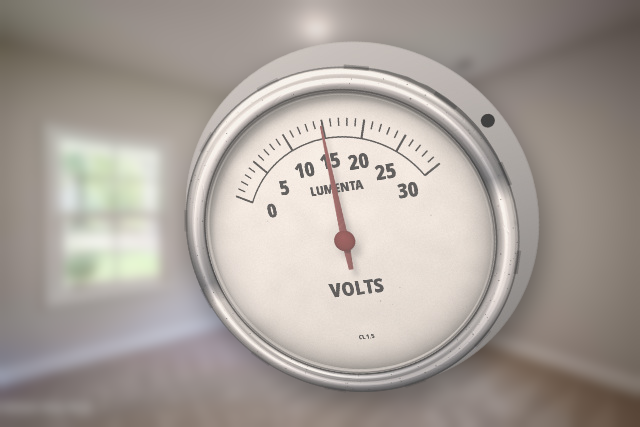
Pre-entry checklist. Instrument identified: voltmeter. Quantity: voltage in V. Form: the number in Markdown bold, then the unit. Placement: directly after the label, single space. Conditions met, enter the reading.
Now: **15** V
